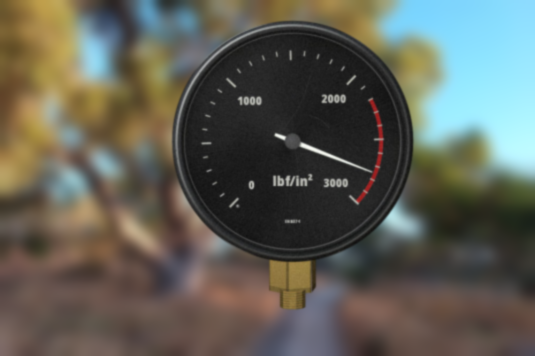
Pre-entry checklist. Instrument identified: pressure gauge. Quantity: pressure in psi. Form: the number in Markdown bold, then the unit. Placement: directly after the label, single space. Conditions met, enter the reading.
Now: **2750** psi
